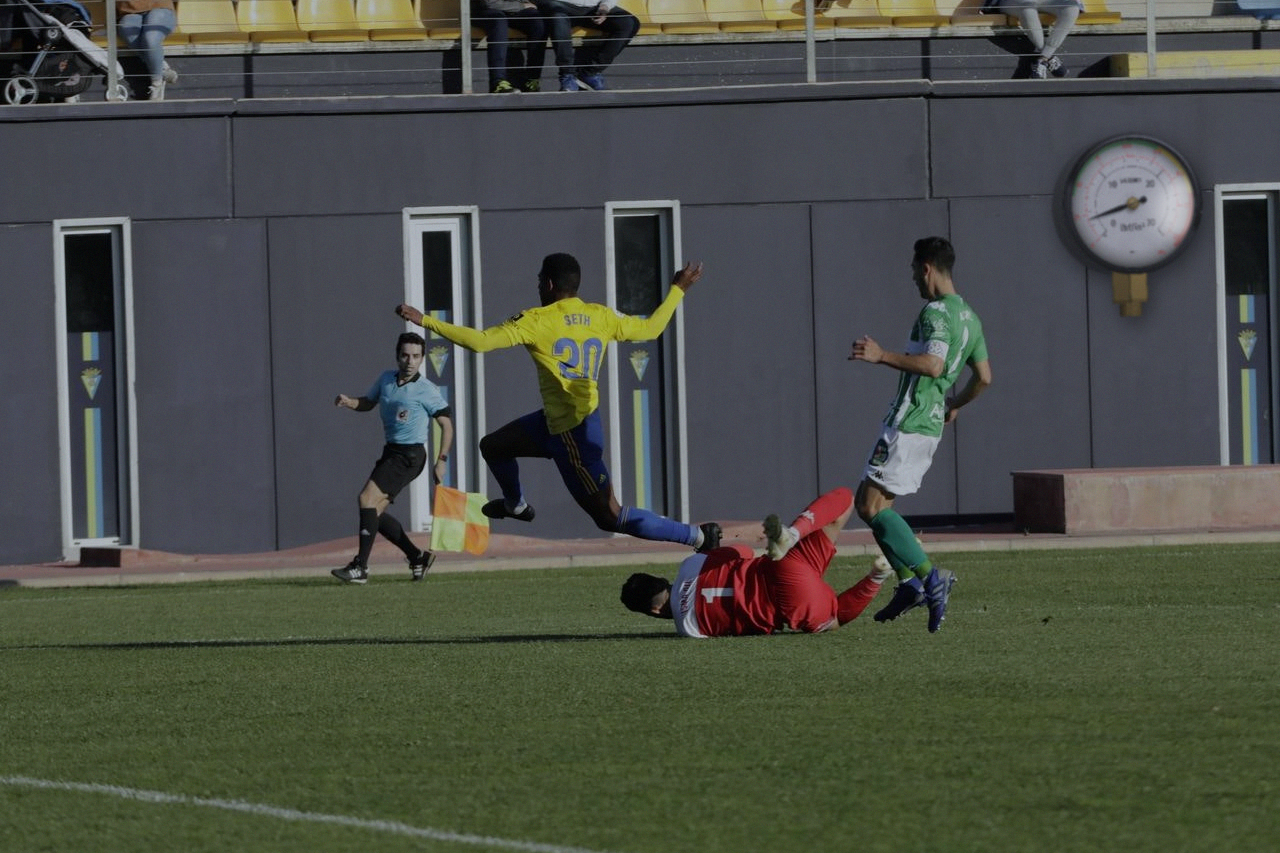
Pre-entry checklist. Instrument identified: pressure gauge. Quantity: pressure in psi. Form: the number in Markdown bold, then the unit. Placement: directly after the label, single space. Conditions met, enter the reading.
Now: **3** psi
